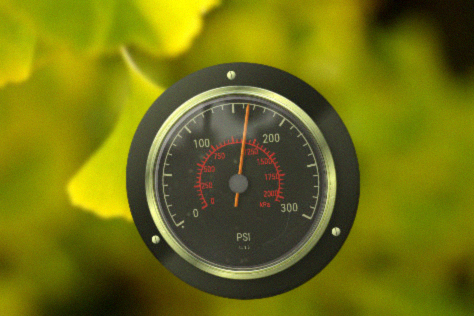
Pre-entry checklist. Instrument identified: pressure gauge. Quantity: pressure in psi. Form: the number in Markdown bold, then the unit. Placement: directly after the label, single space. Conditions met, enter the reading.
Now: **165** psi
